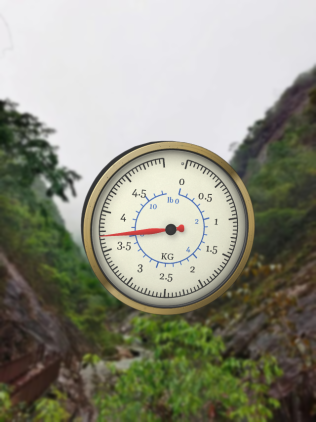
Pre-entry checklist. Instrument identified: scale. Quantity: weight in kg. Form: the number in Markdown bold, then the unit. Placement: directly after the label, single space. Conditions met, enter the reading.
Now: **3.7** kg
